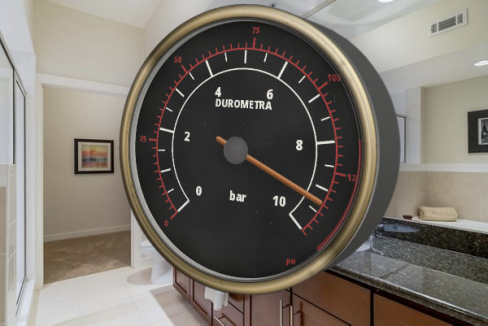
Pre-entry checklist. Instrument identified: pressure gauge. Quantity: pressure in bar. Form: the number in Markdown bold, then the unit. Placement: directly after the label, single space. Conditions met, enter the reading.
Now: **9.25** bar
